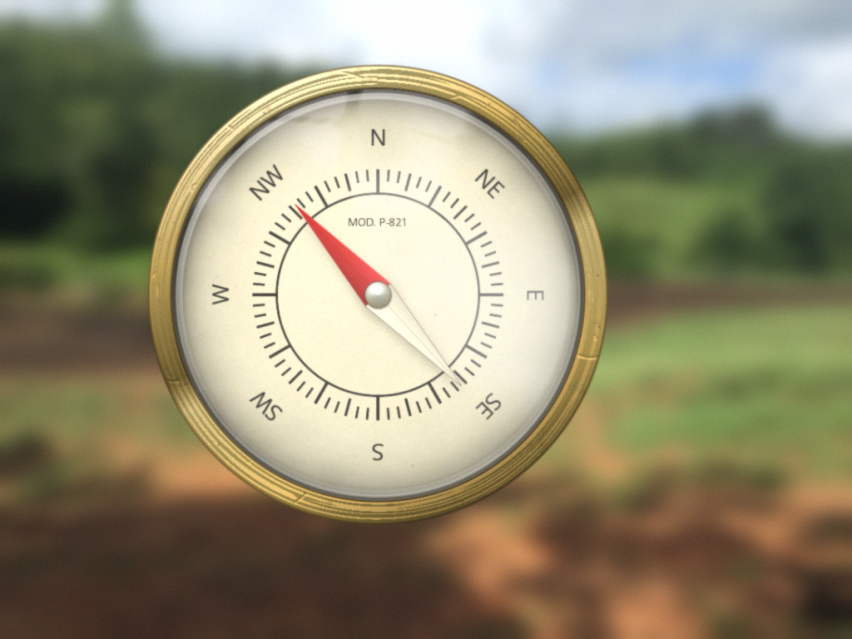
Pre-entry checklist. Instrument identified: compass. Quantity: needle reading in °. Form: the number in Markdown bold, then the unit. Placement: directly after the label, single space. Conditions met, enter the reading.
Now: **317.5** °
